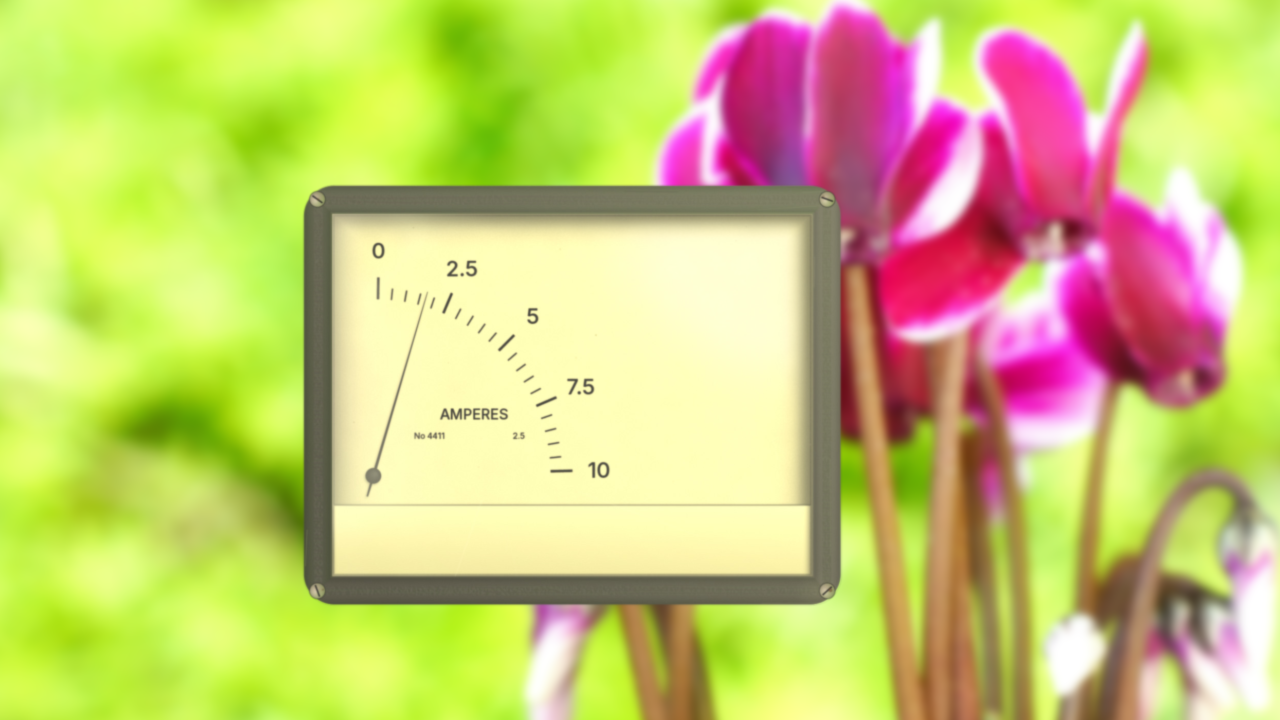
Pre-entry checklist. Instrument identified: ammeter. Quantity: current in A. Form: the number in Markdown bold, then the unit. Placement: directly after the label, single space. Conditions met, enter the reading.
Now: **1.75** A
